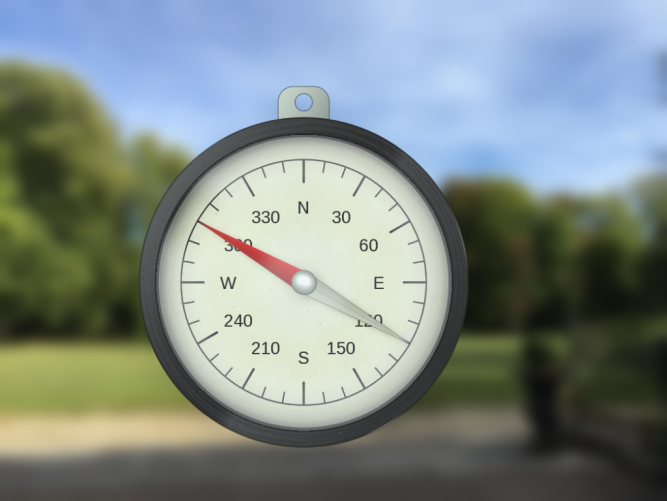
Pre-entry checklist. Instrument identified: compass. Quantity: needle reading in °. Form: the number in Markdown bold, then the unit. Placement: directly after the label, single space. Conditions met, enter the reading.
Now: **300** °
